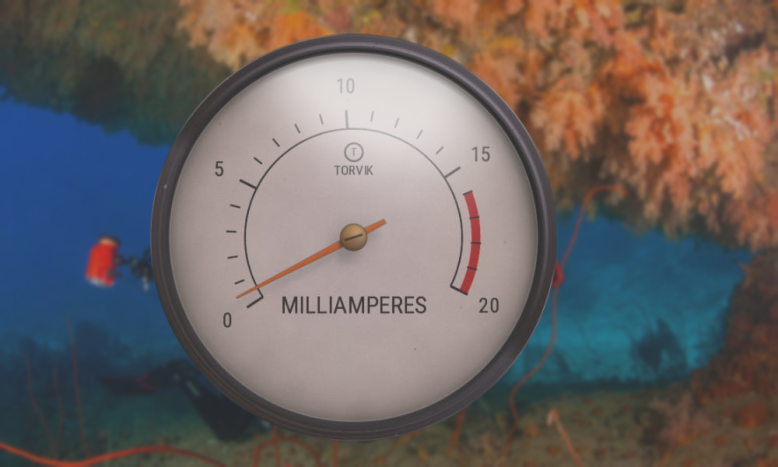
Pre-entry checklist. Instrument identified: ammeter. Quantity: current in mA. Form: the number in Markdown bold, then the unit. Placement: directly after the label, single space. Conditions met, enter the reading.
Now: **0.5** mA
